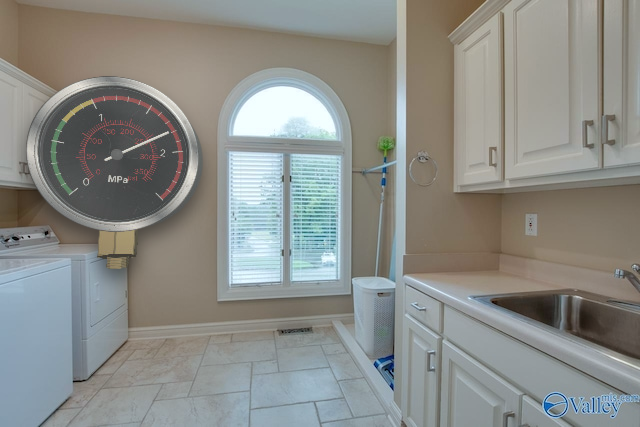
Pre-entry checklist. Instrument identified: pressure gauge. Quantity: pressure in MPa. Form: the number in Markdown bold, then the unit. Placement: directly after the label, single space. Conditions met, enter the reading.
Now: **1.8** MPa
